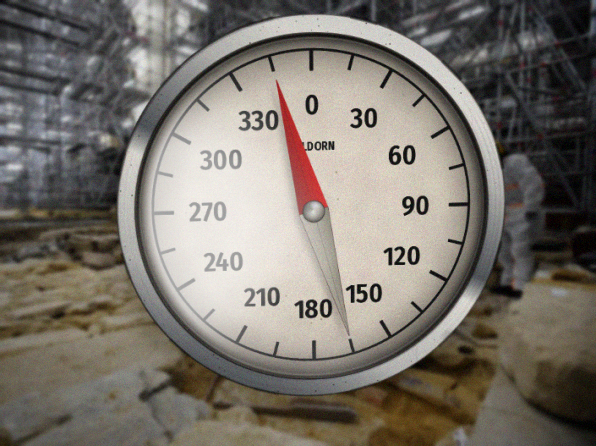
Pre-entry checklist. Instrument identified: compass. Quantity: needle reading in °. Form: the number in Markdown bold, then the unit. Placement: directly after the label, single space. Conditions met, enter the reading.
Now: **345** °
